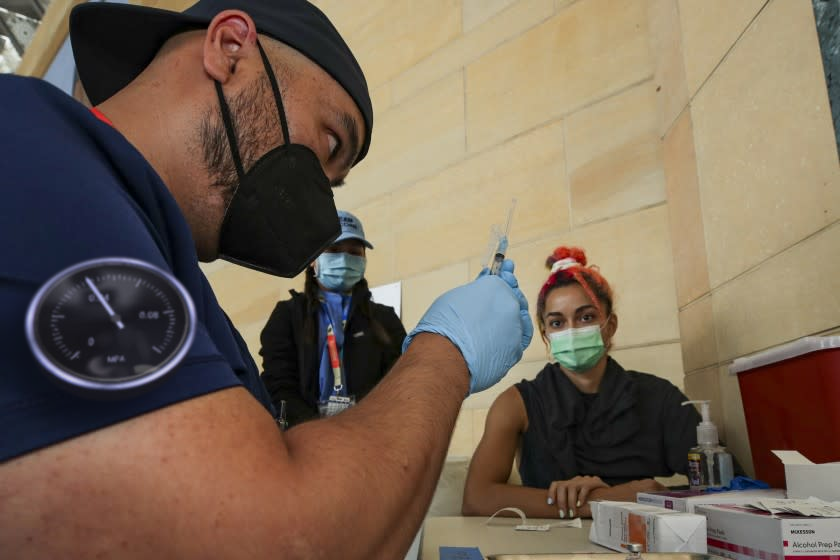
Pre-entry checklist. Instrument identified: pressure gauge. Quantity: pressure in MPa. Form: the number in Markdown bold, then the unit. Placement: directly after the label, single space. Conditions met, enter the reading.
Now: **0.04** MPa
